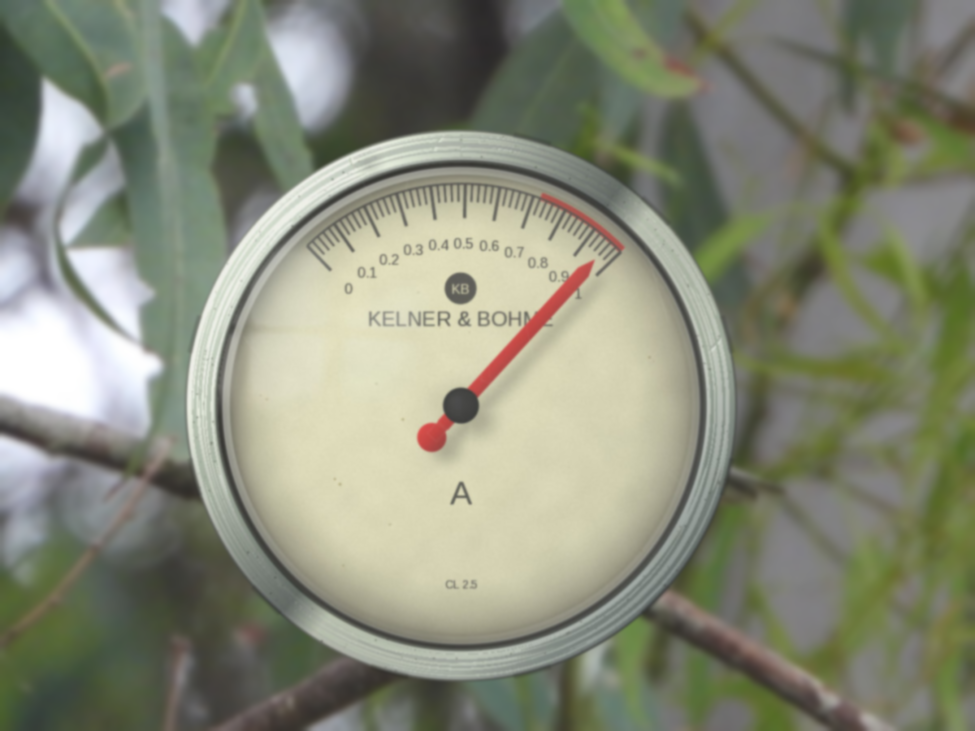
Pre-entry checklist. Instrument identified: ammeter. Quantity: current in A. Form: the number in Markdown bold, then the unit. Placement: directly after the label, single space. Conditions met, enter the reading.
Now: **0.96** A
